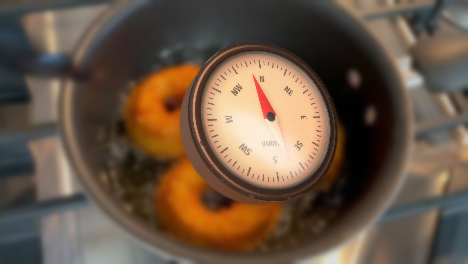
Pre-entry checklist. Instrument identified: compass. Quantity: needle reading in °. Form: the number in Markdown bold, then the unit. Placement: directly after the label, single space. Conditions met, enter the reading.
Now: **345** °
